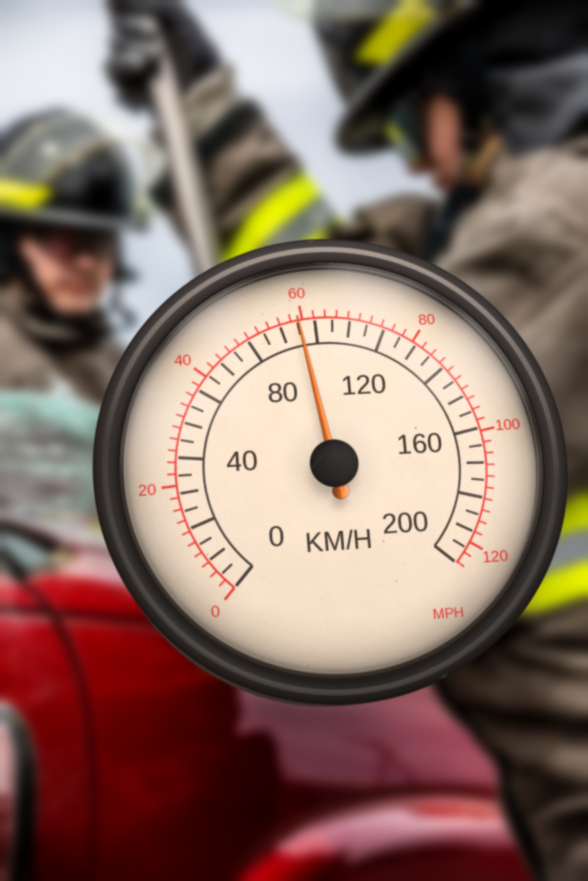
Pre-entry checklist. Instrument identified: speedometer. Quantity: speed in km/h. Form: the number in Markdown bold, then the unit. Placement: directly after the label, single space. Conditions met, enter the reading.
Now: **95** km/h
